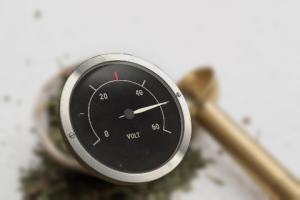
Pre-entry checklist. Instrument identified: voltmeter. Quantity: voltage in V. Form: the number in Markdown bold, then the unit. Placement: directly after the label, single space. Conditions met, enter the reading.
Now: **50** V
